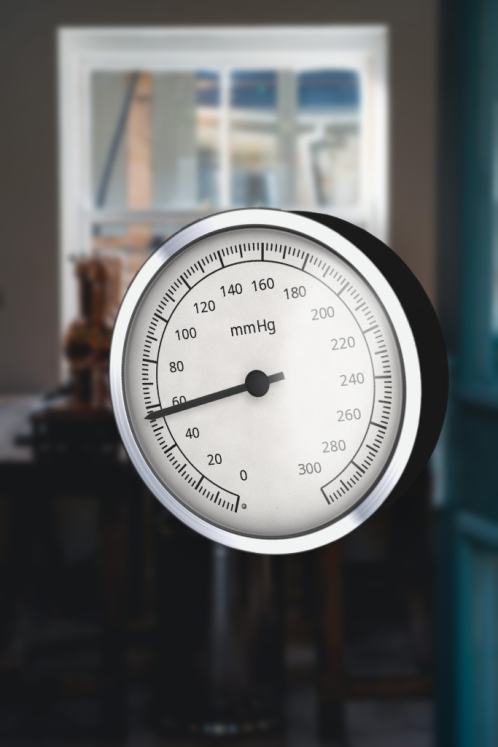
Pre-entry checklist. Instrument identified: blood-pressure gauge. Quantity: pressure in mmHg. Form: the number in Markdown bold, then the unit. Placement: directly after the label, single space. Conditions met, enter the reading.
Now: **56** mmHg
